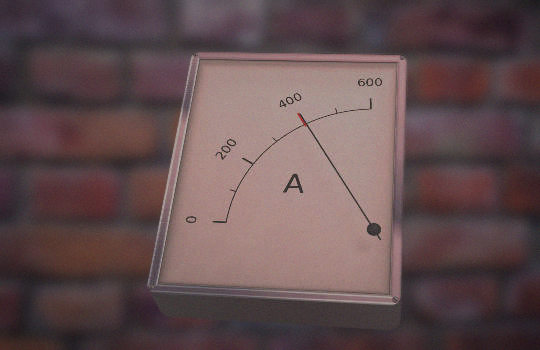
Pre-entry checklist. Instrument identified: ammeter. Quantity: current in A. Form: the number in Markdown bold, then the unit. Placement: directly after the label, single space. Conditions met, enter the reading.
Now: **400** A
